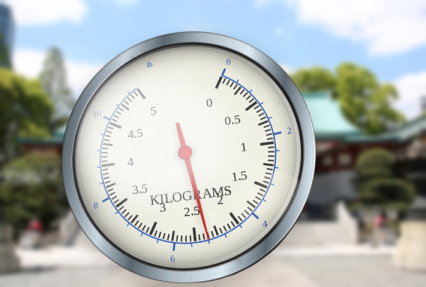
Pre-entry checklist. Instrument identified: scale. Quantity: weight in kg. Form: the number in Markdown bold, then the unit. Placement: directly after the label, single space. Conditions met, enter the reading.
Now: **2.35** kg
